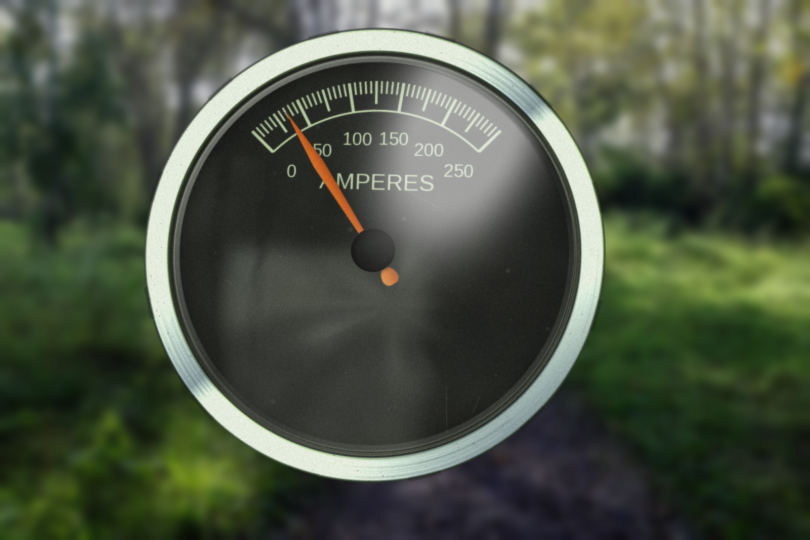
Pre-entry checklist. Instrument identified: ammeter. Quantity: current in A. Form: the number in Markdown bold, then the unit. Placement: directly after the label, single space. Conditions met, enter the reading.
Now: **35** A
